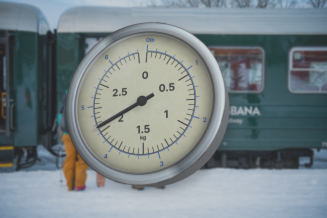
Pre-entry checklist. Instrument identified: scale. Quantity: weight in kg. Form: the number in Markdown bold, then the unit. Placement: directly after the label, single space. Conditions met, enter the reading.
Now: **2.05** kg
